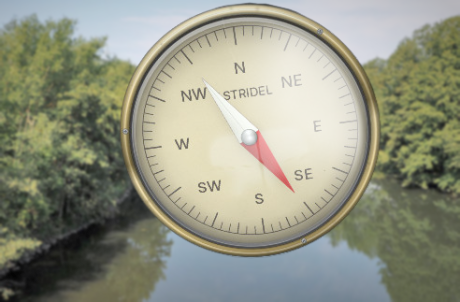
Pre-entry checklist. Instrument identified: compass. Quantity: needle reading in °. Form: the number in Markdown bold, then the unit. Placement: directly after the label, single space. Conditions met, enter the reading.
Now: **150** °
